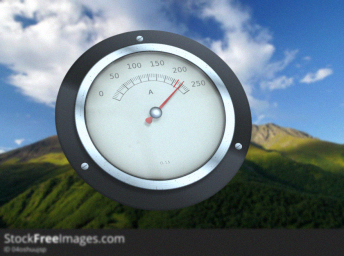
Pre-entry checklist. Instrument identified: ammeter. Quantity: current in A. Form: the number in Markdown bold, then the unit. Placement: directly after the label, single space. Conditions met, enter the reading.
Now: **225** A
